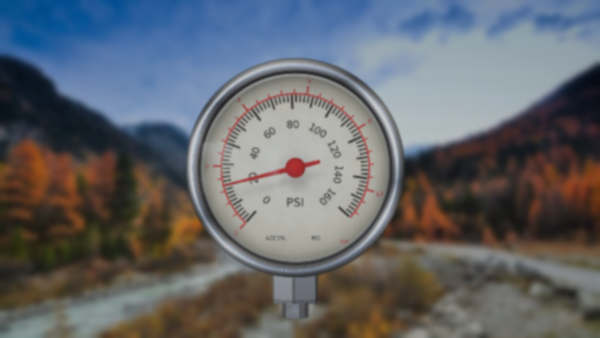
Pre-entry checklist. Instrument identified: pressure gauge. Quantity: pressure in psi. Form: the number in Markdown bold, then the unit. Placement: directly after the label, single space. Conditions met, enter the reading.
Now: **20** psi
